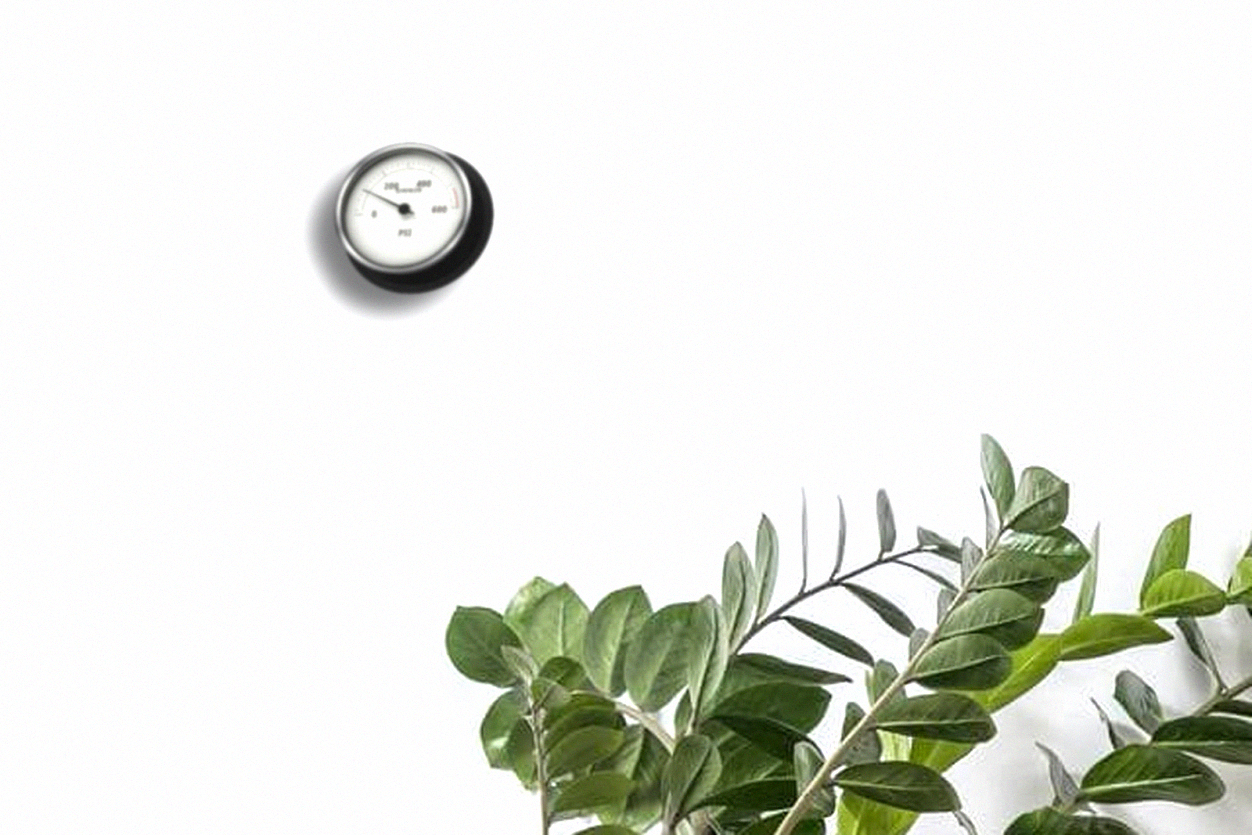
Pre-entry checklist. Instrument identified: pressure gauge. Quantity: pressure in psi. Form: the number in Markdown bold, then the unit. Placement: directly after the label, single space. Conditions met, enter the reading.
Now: **100** psi
